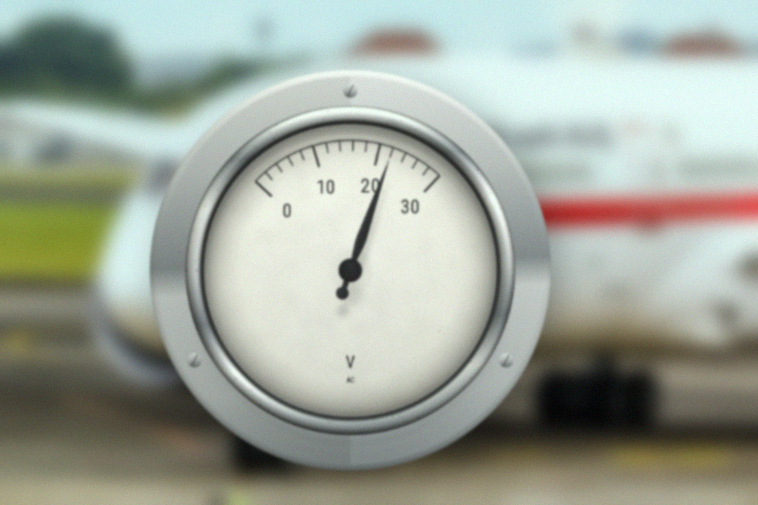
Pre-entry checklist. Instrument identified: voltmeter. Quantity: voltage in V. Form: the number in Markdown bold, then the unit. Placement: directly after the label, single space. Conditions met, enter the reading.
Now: **22** V
